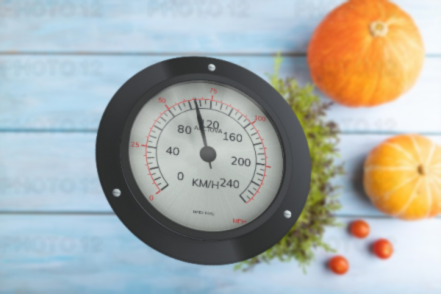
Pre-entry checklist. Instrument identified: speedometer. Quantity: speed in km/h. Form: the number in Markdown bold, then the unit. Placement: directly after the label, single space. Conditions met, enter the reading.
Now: **105** km/h
